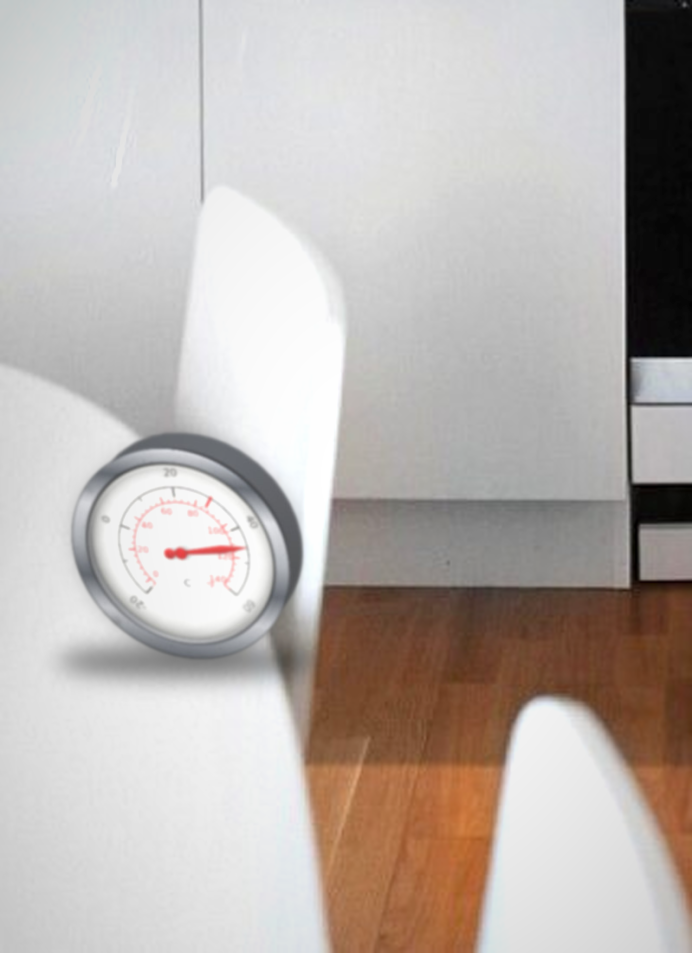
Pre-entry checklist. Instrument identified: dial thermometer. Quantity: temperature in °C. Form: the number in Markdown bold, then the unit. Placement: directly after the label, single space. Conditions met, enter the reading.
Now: **45** °C
